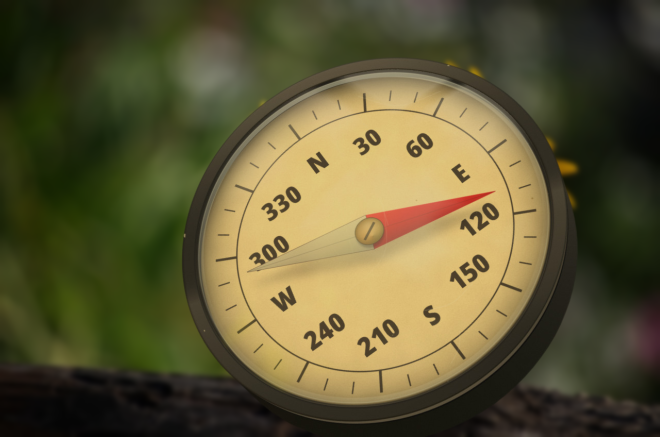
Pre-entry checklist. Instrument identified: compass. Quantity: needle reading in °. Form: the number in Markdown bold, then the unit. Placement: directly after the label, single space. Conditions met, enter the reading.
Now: **110** °
